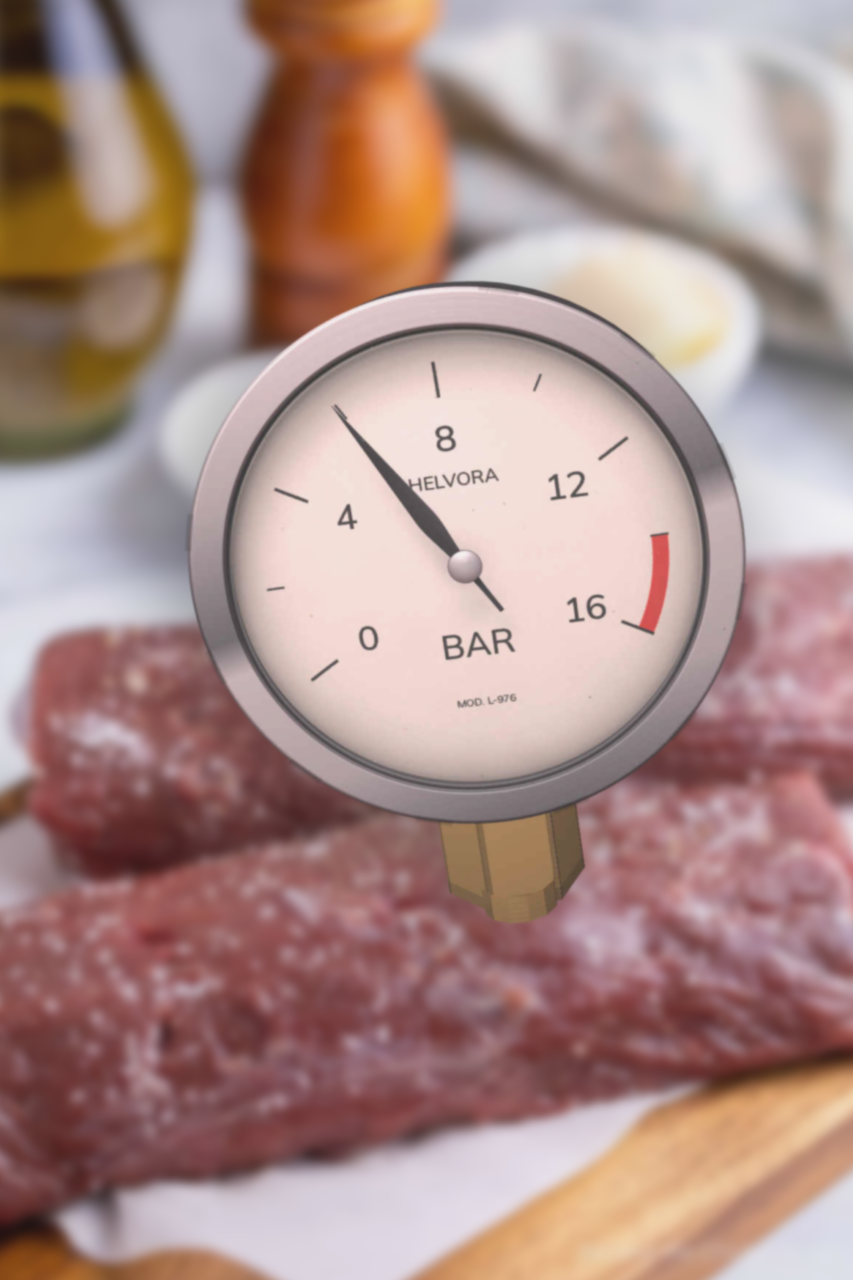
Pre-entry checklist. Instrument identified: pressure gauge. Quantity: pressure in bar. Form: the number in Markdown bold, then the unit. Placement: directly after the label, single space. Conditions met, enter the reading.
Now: **6** bar
